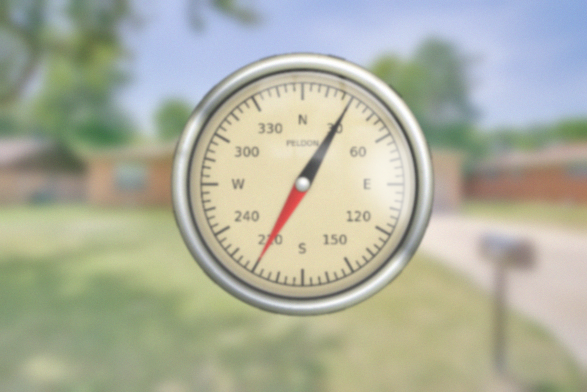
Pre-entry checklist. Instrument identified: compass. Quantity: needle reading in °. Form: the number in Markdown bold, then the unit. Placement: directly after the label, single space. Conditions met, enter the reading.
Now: **210** °
